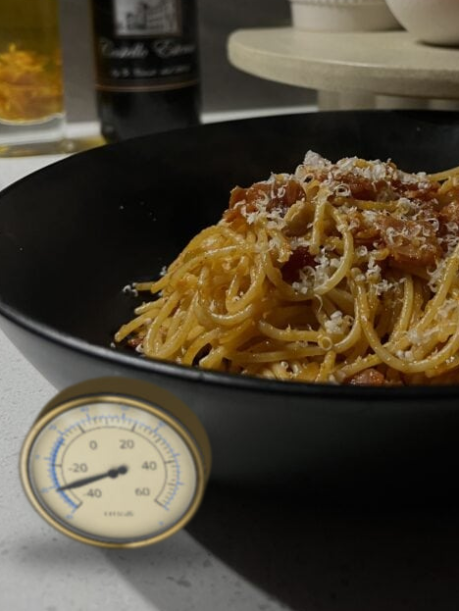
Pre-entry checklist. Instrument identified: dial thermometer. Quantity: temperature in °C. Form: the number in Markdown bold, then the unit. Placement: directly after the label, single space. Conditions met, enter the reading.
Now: **-30** °C
